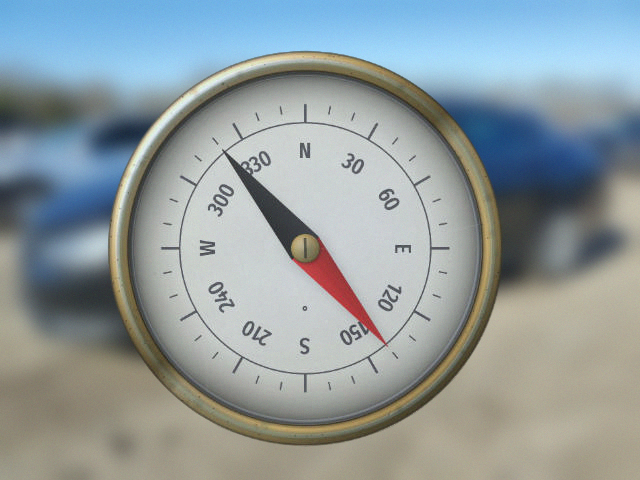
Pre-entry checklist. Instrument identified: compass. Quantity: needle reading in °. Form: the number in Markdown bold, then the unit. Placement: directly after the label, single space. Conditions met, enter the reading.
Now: **140** °
